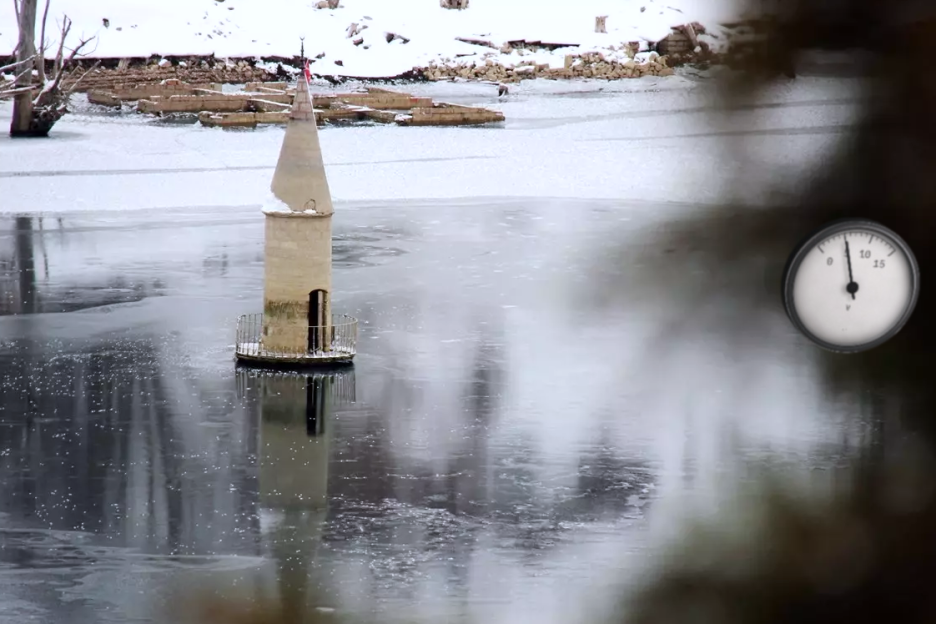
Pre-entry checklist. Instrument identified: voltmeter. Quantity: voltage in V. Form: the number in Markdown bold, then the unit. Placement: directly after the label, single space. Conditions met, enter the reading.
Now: **5** V
